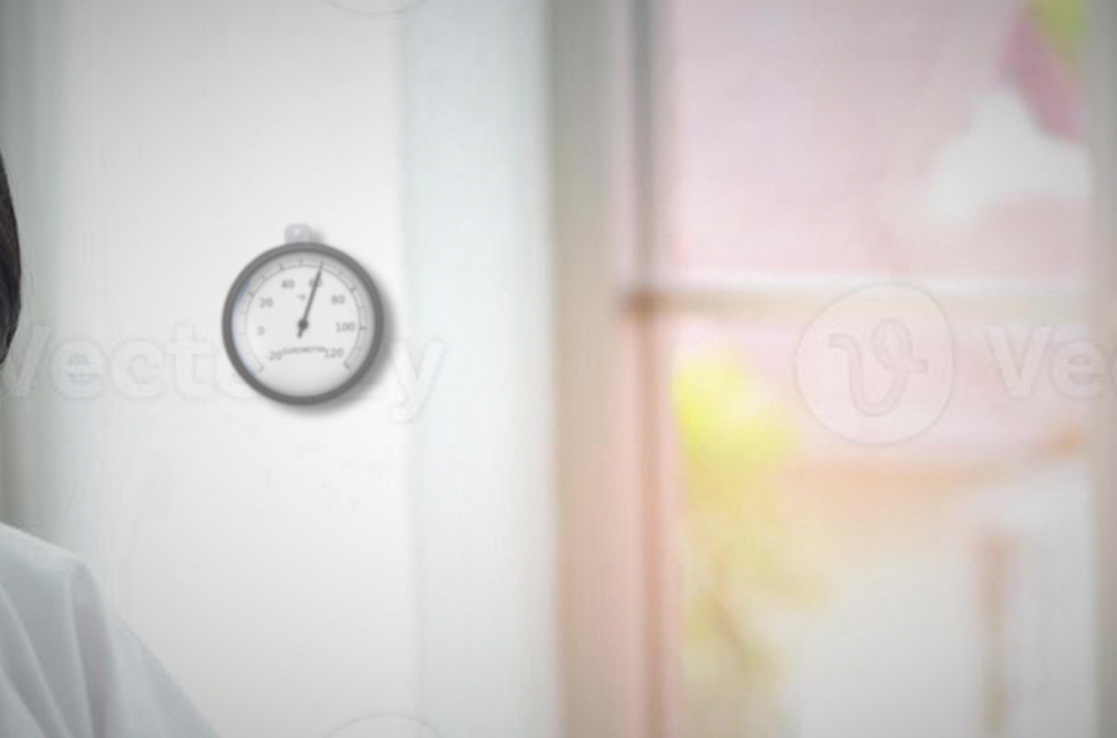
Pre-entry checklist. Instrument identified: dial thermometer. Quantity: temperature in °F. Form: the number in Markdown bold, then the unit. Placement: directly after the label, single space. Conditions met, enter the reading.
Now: **60** °F
